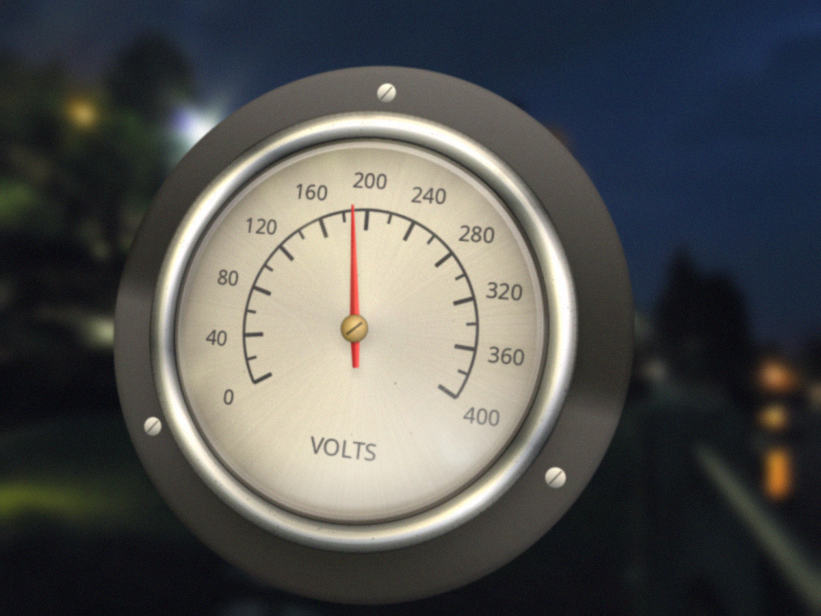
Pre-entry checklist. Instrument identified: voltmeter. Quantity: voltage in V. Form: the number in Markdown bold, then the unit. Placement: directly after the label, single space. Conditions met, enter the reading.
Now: **190** V
